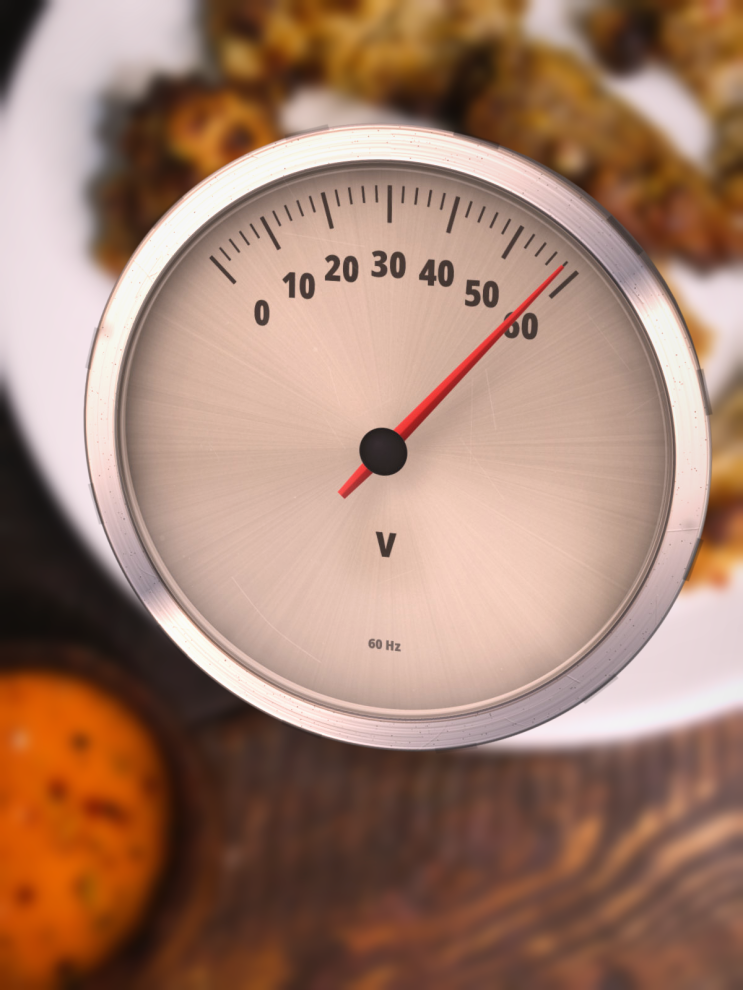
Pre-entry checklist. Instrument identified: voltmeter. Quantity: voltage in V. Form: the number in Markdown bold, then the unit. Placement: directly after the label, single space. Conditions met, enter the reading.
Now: **58** V
